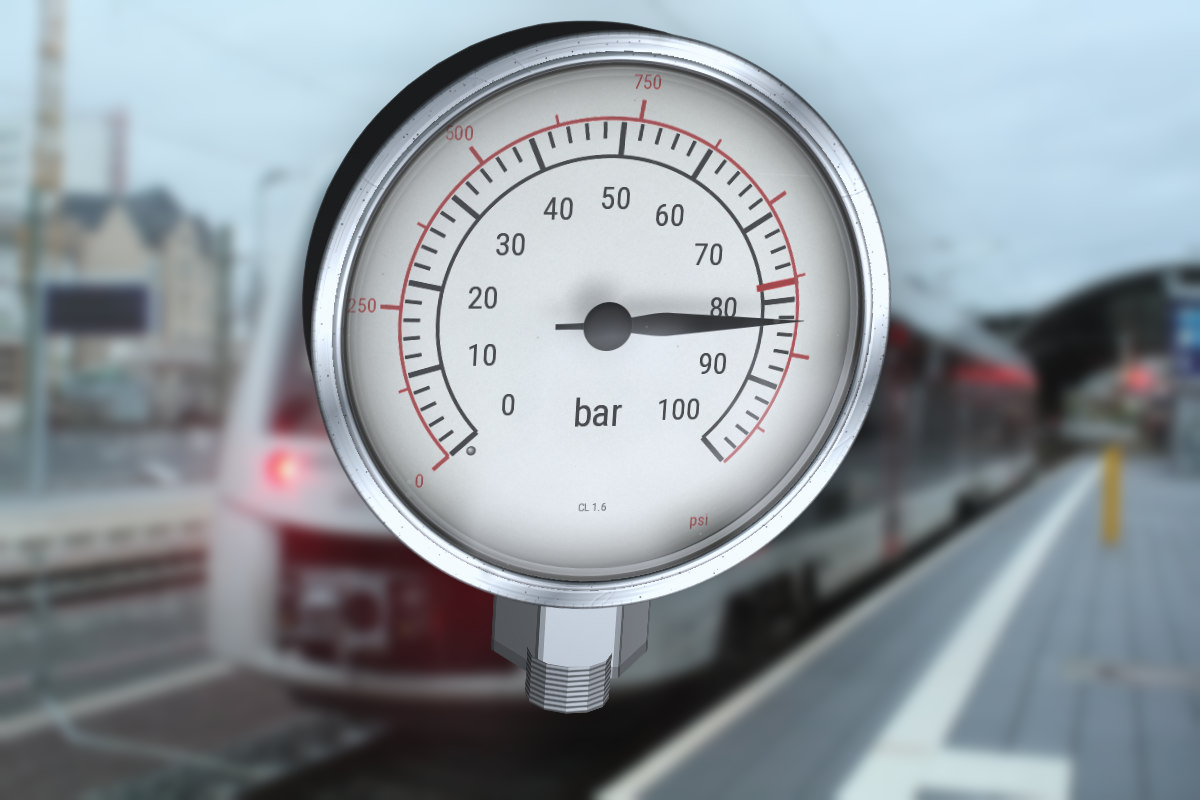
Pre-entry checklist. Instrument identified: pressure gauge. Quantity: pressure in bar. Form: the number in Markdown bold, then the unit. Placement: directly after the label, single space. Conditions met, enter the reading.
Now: **82** bar
